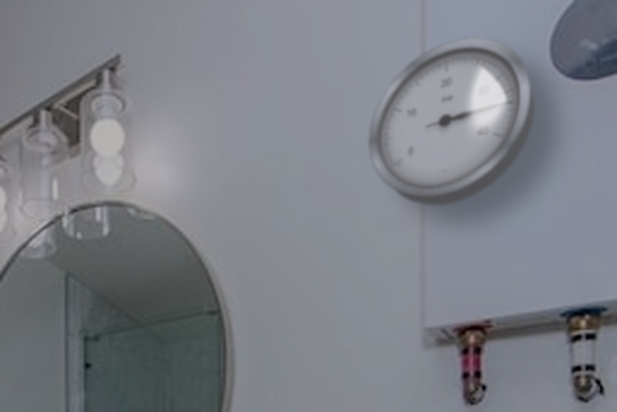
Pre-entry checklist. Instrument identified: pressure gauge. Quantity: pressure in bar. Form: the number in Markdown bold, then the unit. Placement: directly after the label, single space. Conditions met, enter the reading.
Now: **35** bar
